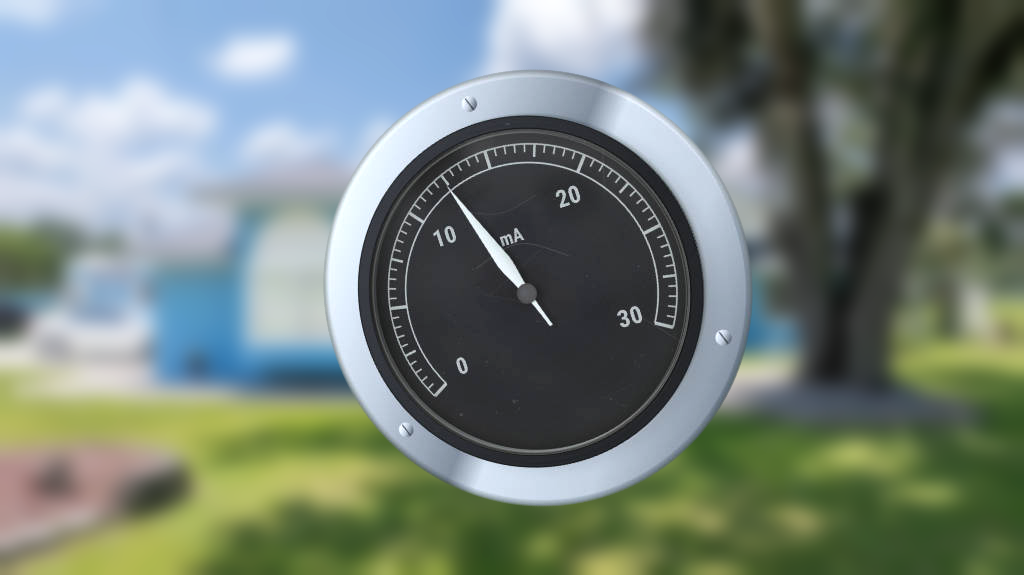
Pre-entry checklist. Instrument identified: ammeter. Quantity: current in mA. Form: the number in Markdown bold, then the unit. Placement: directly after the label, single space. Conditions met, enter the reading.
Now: **12.5** mA
